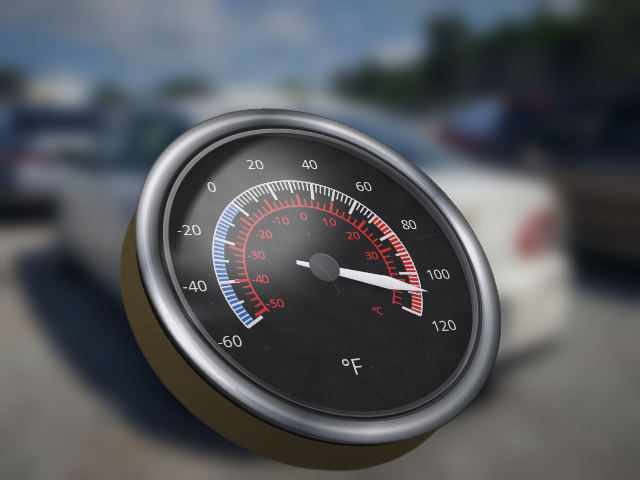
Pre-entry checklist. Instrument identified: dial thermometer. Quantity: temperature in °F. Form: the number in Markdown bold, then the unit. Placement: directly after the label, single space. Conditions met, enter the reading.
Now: **110** °F
